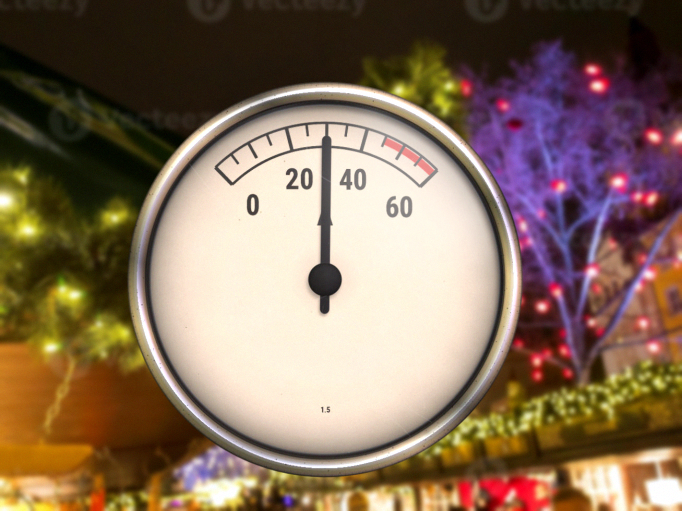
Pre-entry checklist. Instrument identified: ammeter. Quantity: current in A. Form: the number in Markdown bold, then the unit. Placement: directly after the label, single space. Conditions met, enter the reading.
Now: **30** A
